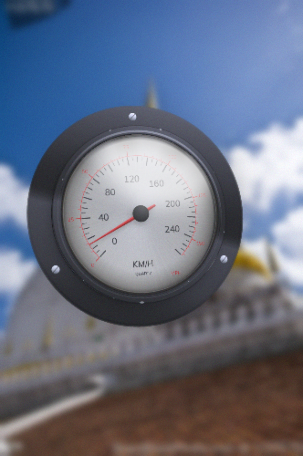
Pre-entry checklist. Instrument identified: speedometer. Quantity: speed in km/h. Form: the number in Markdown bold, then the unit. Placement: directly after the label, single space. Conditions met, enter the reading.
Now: **15** km/h
